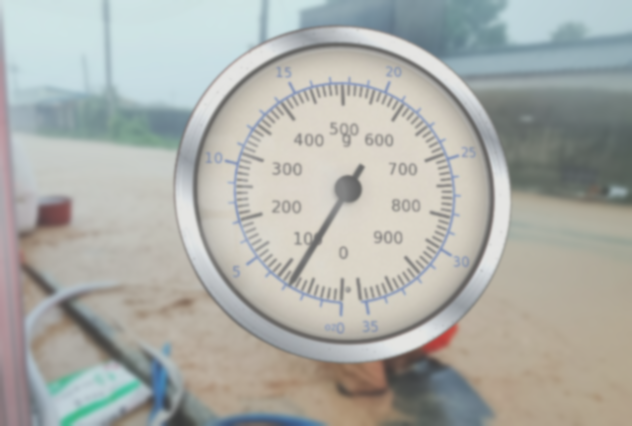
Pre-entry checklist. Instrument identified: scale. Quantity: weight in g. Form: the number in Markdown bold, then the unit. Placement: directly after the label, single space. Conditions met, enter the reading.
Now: **80** g
